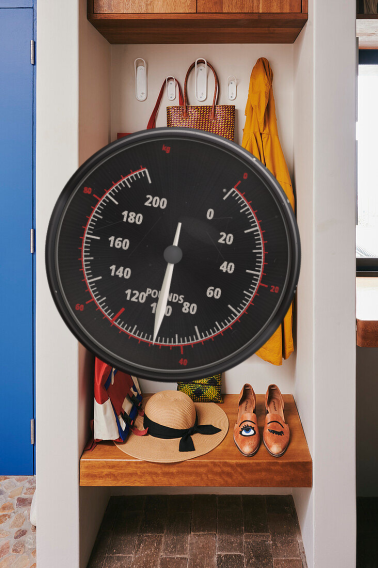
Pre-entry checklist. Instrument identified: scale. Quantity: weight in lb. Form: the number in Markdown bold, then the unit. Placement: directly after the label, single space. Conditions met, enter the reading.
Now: **100** lb
